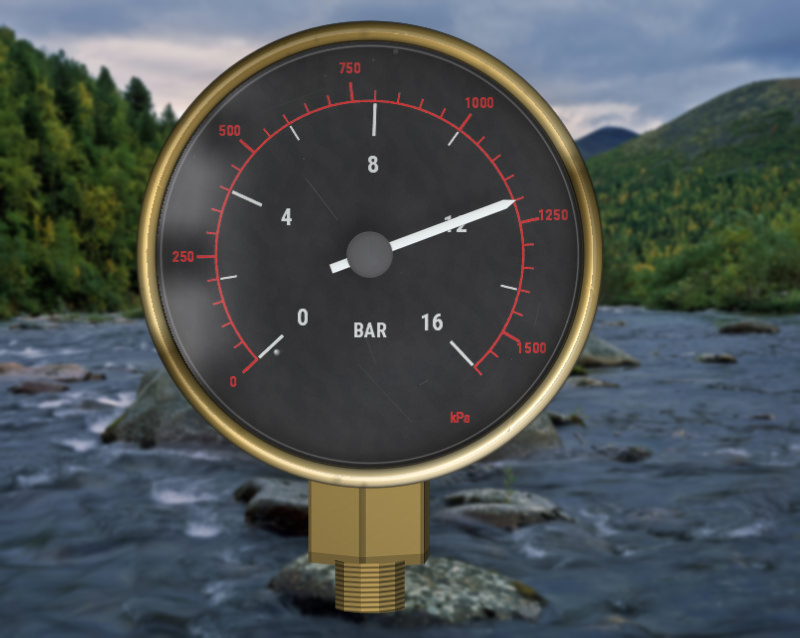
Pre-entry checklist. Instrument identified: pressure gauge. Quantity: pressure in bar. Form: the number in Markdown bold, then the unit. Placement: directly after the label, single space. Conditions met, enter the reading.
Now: **12** bar
